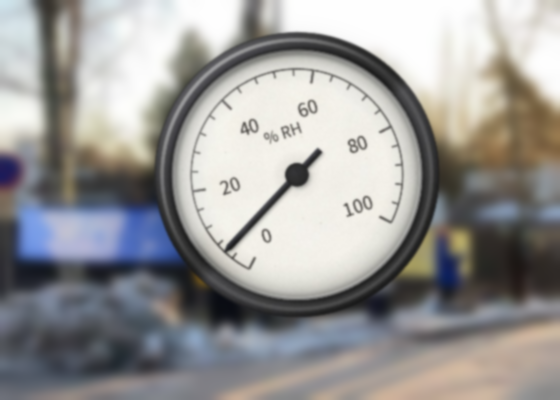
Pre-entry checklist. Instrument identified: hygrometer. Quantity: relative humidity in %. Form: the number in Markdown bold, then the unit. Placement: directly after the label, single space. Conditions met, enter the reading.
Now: **6** %
